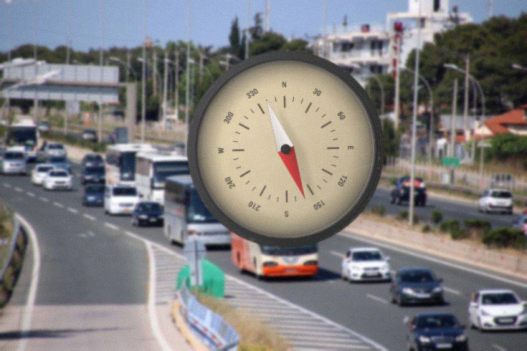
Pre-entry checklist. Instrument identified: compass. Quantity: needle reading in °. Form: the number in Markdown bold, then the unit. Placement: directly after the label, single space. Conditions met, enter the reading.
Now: **160** °
